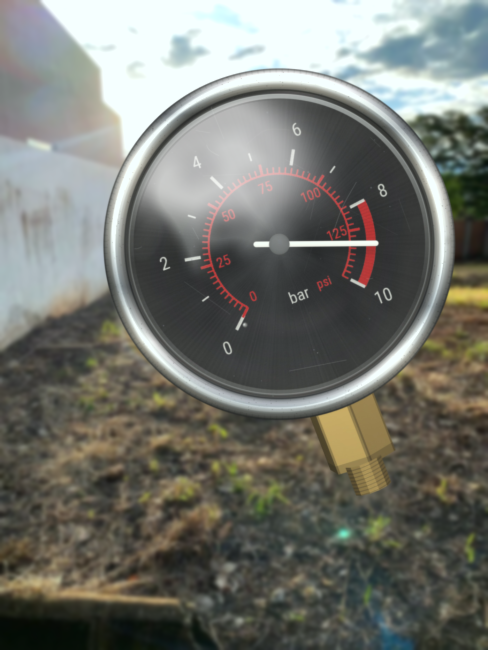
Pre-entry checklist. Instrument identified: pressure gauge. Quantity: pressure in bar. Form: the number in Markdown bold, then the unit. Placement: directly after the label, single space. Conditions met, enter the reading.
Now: **9** bar
